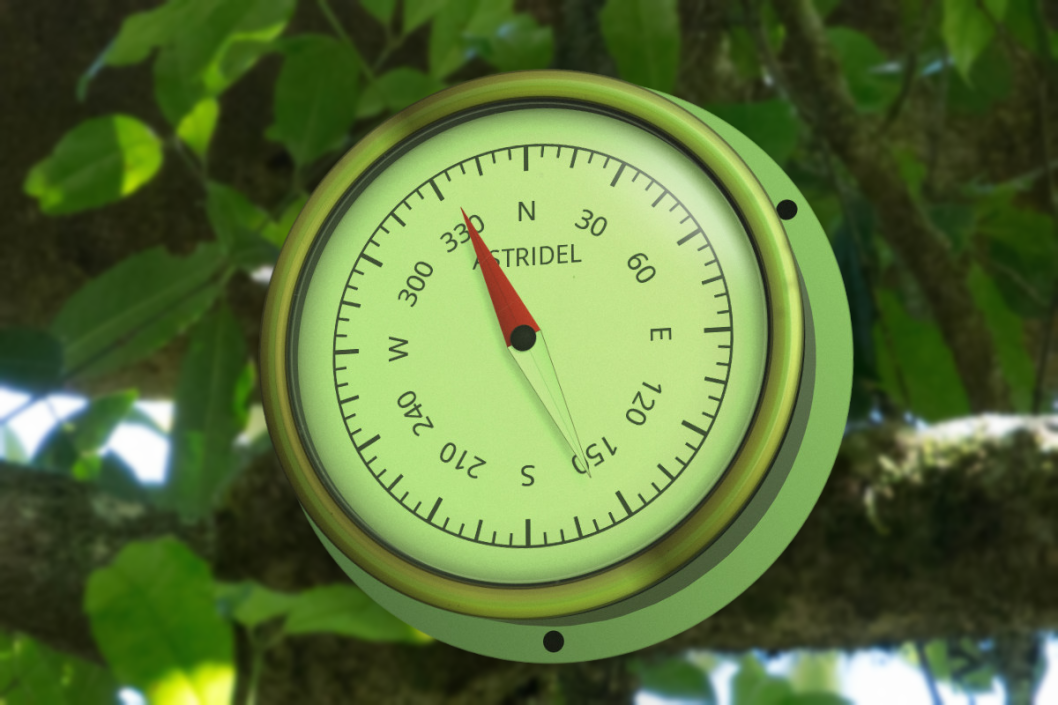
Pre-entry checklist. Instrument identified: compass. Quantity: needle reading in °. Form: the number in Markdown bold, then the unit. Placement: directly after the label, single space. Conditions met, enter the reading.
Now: **335** °
